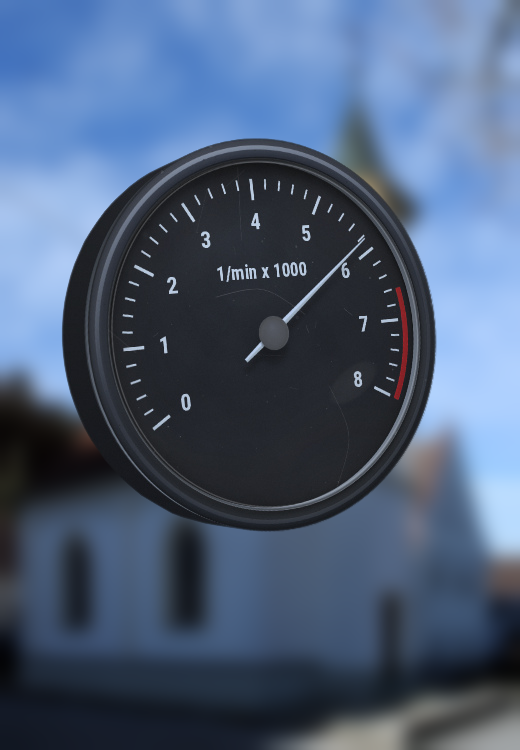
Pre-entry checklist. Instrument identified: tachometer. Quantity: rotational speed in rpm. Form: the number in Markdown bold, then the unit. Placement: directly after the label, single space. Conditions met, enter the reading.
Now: **5800** rpm
